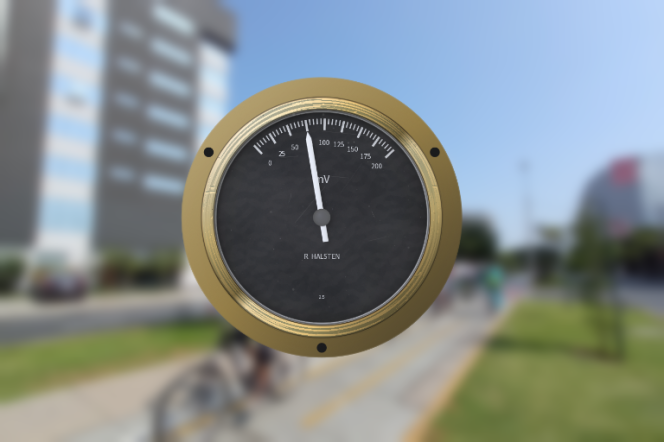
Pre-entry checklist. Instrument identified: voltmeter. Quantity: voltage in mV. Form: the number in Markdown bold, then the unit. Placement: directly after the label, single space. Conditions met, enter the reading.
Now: **75** mV
